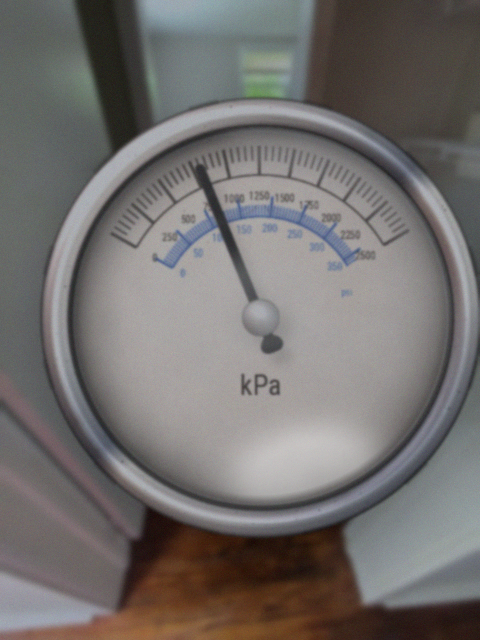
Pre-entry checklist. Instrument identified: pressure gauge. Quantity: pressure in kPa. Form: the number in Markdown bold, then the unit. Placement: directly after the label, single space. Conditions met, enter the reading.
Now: **800** kPa
